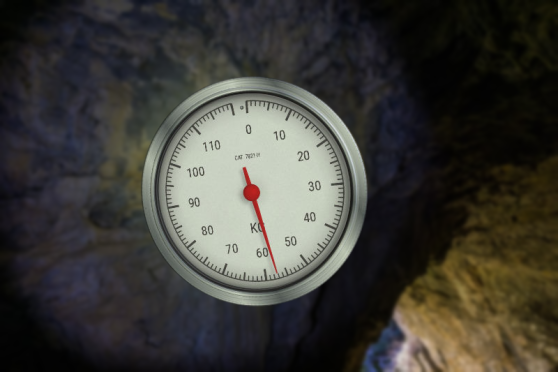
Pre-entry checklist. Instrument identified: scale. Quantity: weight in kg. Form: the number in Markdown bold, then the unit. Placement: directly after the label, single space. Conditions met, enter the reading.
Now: **57** kg
